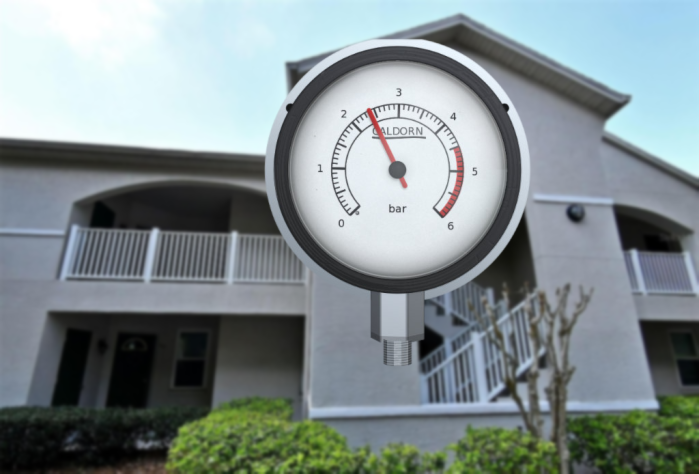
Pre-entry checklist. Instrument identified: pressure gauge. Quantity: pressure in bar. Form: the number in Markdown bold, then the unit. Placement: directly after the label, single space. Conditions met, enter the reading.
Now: **2.4** bar
